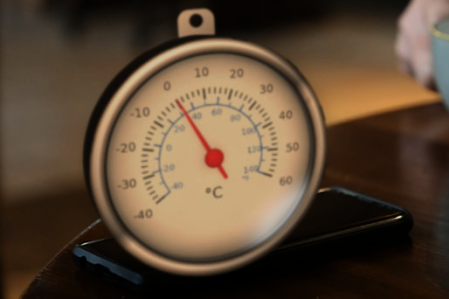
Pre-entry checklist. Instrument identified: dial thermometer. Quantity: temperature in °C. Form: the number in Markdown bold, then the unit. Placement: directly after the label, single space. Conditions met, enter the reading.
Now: **0** °C
